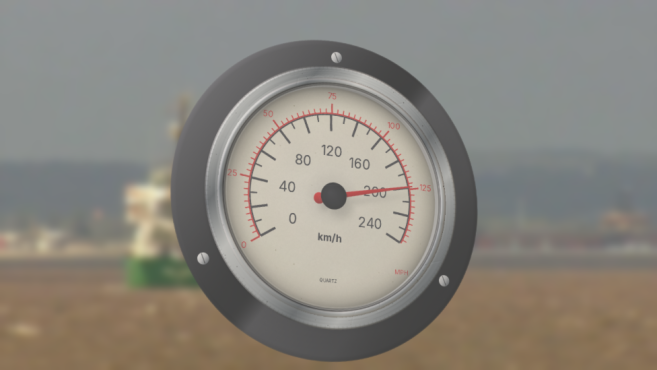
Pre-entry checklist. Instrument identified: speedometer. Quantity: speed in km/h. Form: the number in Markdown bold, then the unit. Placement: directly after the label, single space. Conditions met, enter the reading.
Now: **200** km/h
